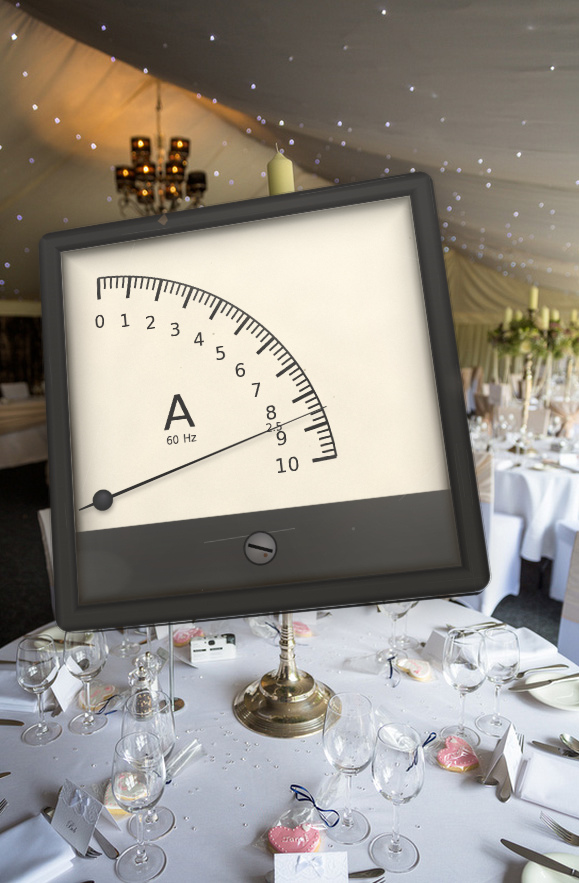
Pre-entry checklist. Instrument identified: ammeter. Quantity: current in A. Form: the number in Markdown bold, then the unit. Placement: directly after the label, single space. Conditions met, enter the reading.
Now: **8.6** A
